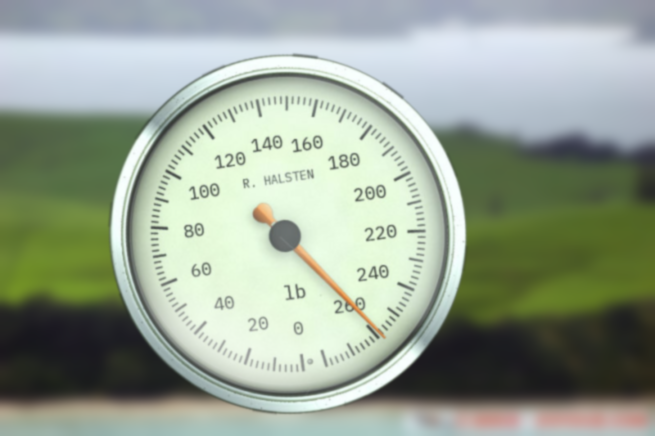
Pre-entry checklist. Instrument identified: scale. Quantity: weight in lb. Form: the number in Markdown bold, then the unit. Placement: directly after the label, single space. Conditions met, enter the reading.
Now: **258** lb
